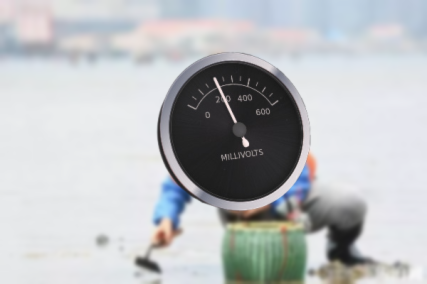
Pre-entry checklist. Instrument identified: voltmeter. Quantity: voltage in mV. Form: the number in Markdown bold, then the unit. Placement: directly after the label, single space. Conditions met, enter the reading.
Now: **200** mV
